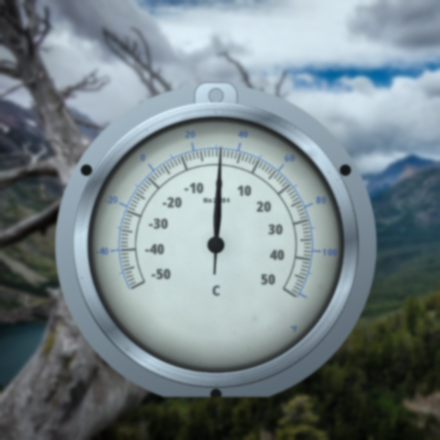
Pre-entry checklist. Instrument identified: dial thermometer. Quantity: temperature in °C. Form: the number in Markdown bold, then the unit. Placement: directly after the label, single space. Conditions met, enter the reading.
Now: **0** °C
